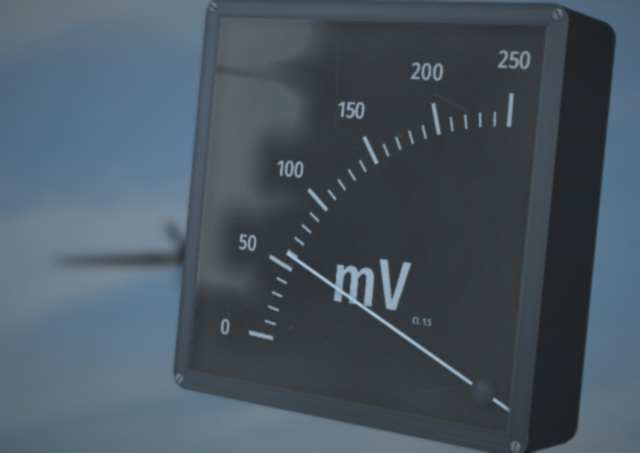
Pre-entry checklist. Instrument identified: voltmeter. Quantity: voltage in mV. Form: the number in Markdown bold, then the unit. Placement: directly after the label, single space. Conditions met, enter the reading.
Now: **60** mV
